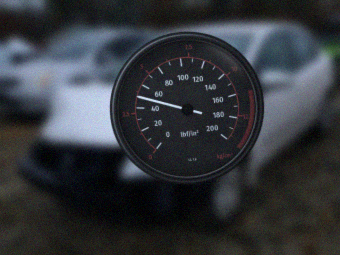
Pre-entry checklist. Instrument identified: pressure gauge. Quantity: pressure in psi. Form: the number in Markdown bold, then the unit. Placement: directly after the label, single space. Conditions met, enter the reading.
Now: **50** psi
